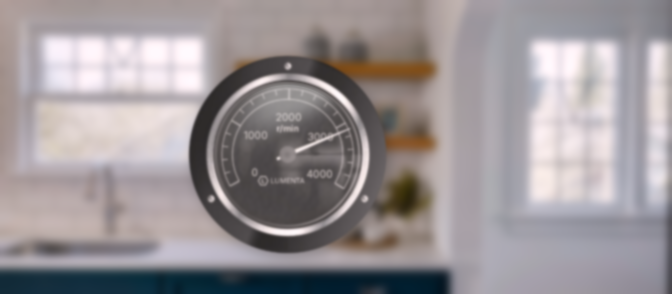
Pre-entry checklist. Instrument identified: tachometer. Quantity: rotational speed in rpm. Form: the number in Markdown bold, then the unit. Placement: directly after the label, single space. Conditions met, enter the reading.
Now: **3100** rpm
